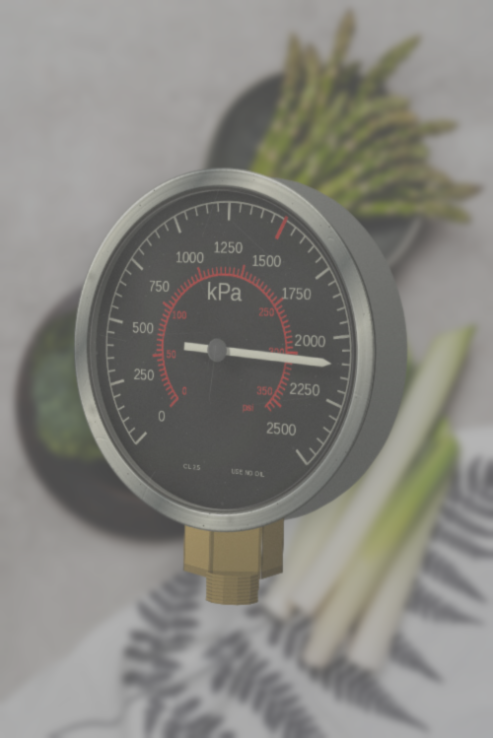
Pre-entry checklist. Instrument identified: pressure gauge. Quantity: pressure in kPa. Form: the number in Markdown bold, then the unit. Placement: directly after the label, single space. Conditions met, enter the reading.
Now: **2100** kPa
